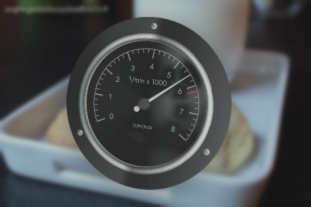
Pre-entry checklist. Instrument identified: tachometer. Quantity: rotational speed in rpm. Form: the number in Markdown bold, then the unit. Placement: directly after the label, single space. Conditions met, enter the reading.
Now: **5600** rpm
